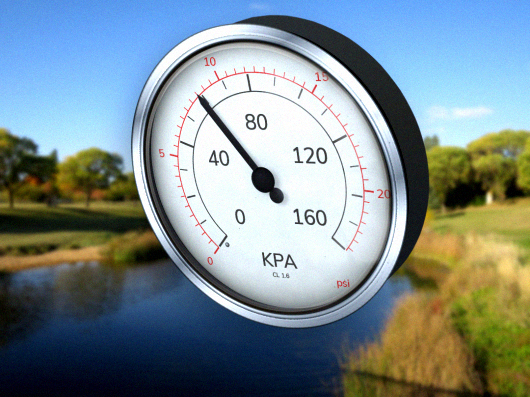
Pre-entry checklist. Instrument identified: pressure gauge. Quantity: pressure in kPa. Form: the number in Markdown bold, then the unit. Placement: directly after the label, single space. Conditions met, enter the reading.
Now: **60** kPa
